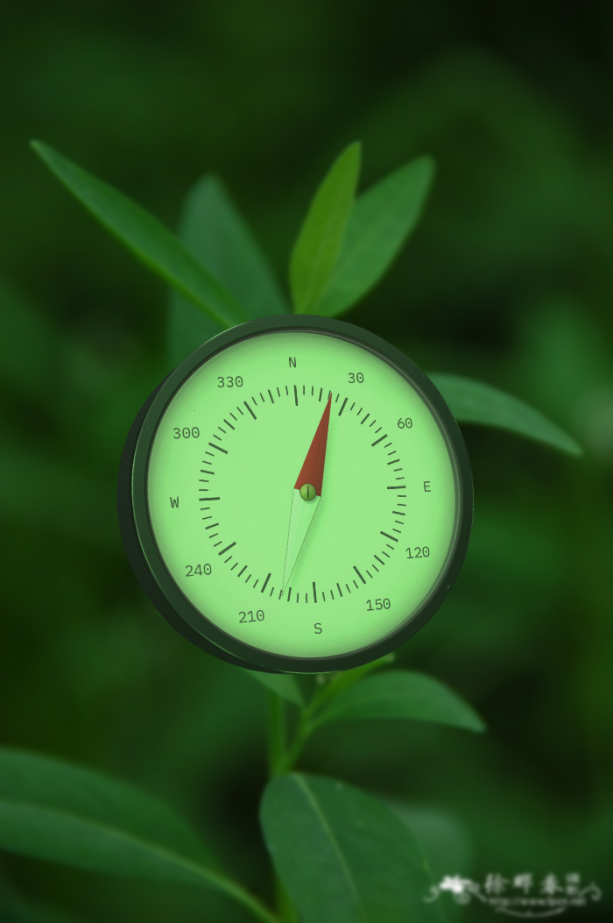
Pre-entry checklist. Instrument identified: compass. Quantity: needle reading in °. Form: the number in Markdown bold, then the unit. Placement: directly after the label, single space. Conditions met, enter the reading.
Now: **20** °
